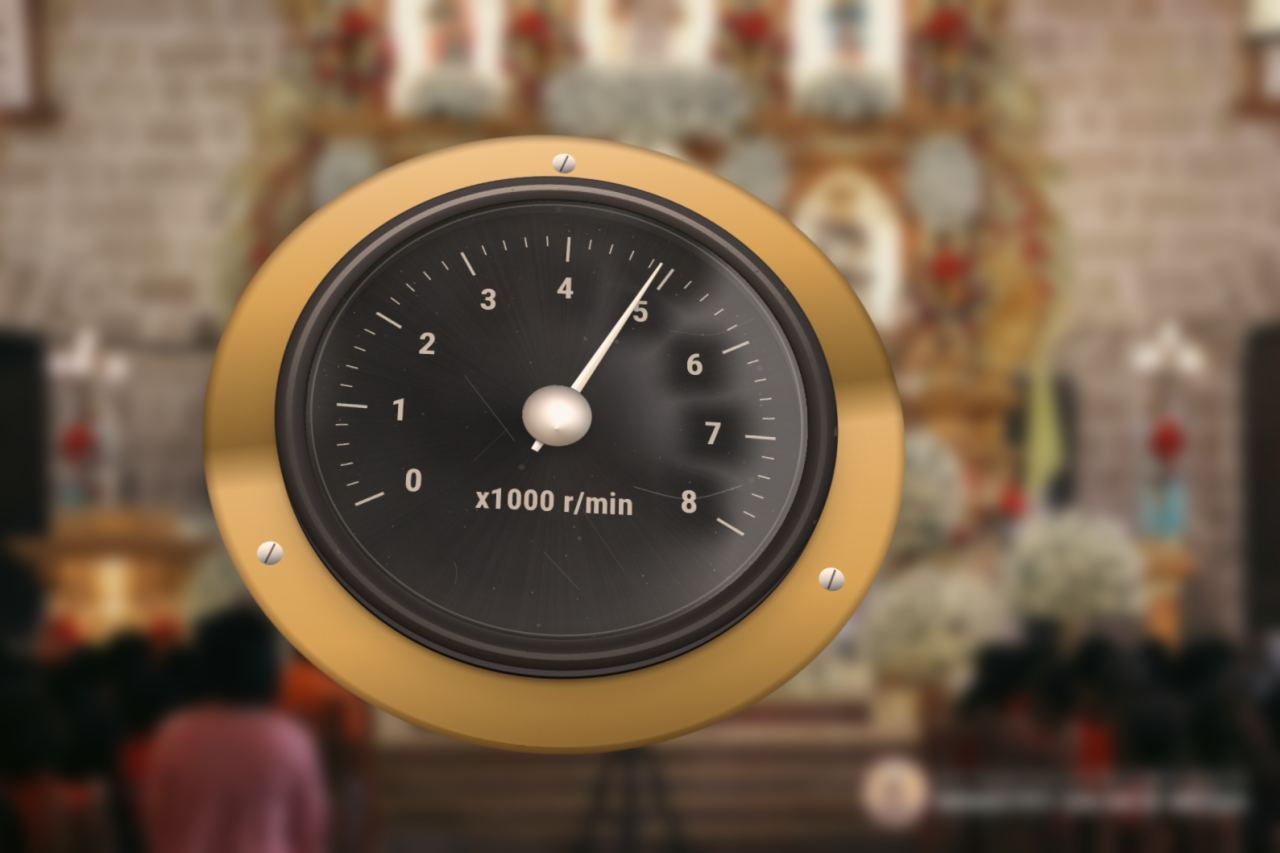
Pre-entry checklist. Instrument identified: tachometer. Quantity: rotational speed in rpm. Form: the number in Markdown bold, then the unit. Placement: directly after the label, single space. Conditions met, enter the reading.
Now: **4900** rpm
